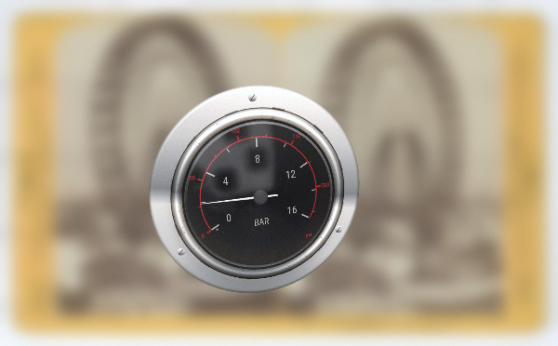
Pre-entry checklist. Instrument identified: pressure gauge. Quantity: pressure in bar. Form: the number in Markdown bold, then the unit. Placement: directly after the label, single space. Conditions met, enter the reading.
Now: **2** bar
